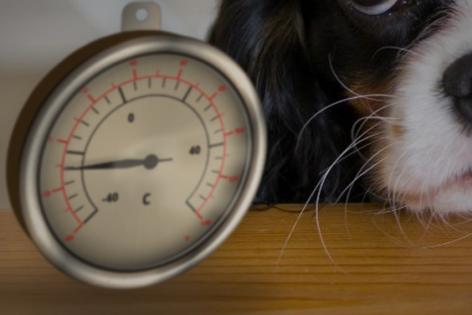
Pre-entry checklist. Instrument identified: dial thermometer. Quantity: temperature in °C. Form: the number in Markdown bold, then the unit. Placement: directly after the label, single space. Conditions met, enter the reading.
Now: **-24** °C
